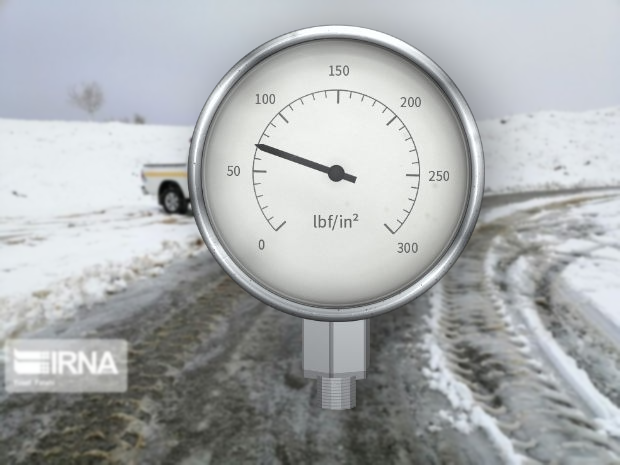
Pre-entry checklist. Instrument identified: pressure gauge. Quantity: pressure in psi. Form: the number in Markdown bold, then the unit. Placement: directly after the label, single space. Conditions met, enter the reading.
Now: **70** psi
